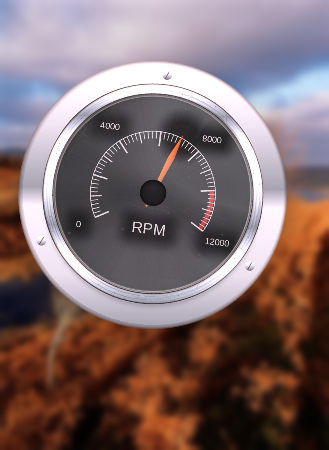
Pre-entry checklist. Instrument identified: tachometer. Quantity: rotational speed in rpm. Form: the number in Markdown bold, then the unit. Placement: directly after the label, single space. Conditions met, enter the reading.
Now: **7000** rpm
